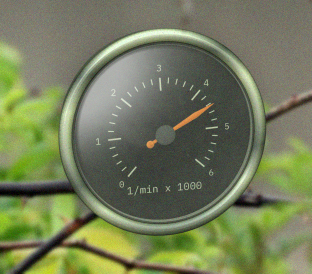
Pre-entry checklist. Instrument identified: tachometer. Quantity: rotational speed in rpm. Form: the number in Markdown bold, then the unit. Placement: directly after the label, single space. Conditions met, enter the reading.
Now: **4400** rpm
